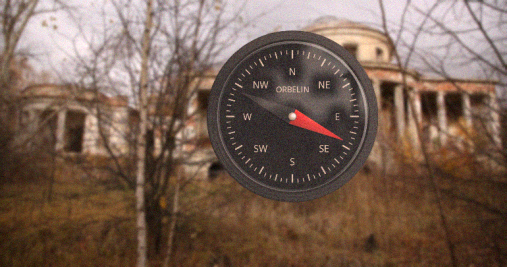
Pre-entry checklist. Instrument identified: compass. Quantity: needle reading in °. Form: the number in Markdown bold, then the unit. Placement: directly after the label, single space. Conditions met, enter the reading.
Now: **115** °
